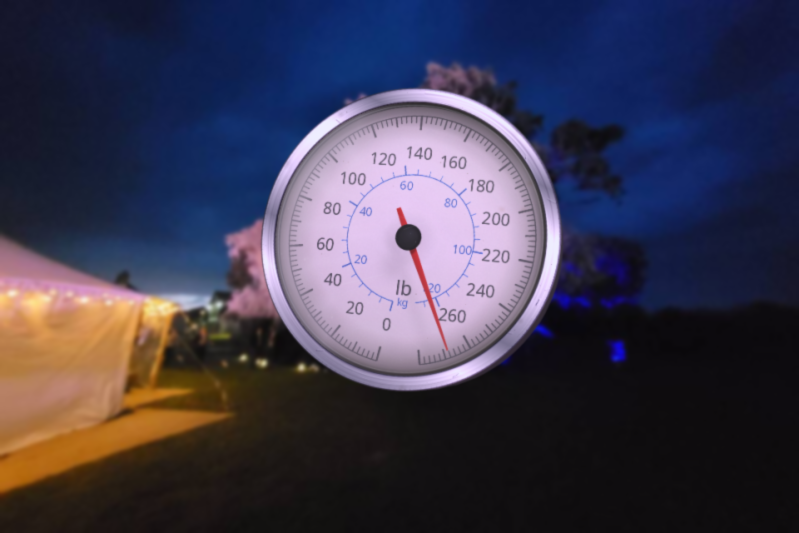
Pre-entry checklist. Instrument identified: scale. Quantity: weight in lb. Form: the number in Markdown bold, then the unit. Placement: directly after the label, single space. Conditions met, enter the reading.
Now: **268** lb
